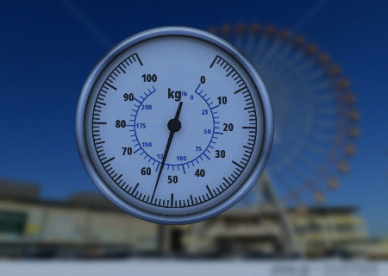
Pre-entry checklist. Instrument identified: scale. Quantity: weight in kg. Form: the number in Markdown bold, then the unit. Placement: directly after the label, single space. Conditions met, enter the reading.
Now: **55** kg
